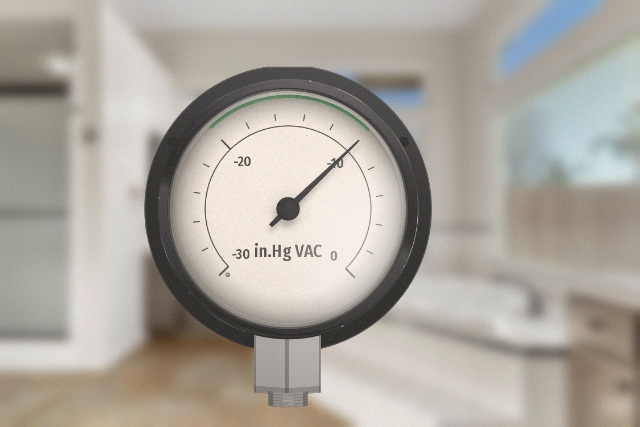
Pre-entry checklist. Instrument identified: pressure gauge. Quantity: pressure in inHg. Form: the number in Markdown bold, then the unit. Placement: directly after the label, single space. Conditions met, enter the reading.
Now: **-10** inHg
